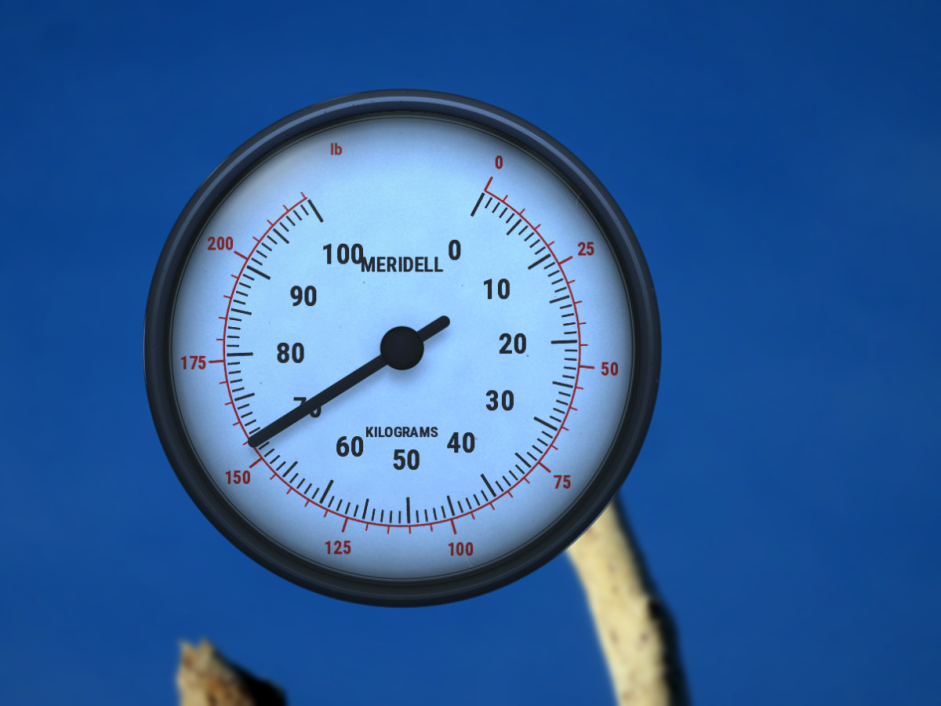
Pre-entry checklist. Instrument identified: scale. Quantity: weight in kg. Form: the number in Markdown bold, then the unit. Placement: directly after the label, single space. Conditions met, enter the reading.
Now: **70** kg
